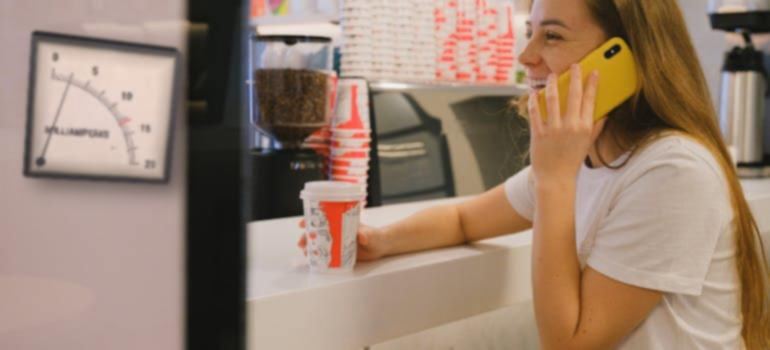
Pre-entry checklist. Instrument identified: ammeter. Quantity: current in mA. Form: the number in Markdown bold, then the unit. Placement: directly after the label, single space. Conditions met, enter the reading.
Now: **2.5** mA
